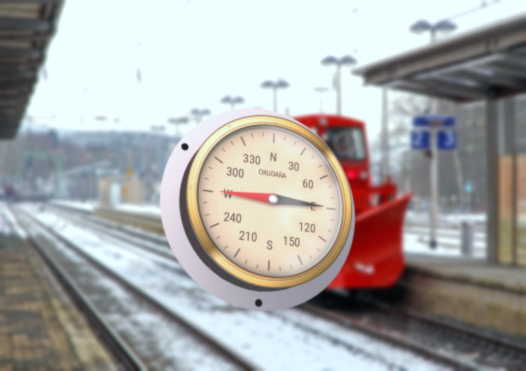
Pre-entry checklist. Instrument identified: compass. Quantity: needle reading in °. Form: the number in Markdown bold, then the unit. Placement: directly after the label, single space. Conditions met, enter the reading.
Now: **270** °
